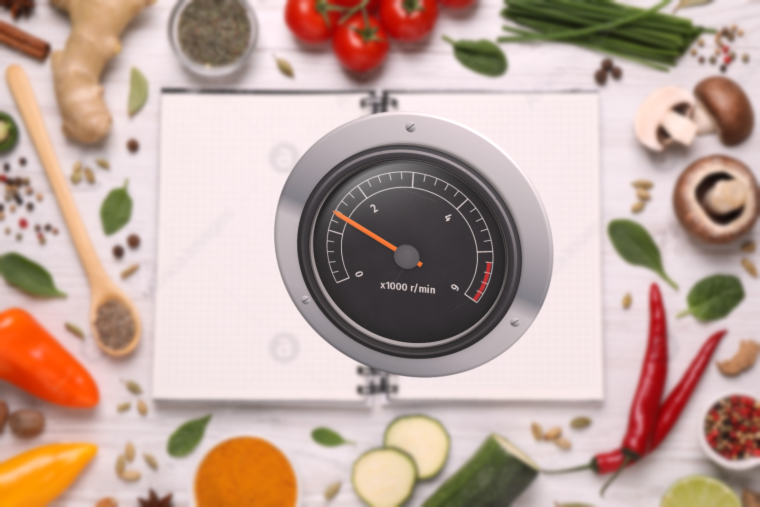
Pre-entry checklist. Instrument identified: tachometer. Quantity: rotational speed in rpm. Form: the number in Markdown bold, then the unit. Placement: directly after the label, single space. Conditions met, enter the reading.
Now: **1400** rpm
